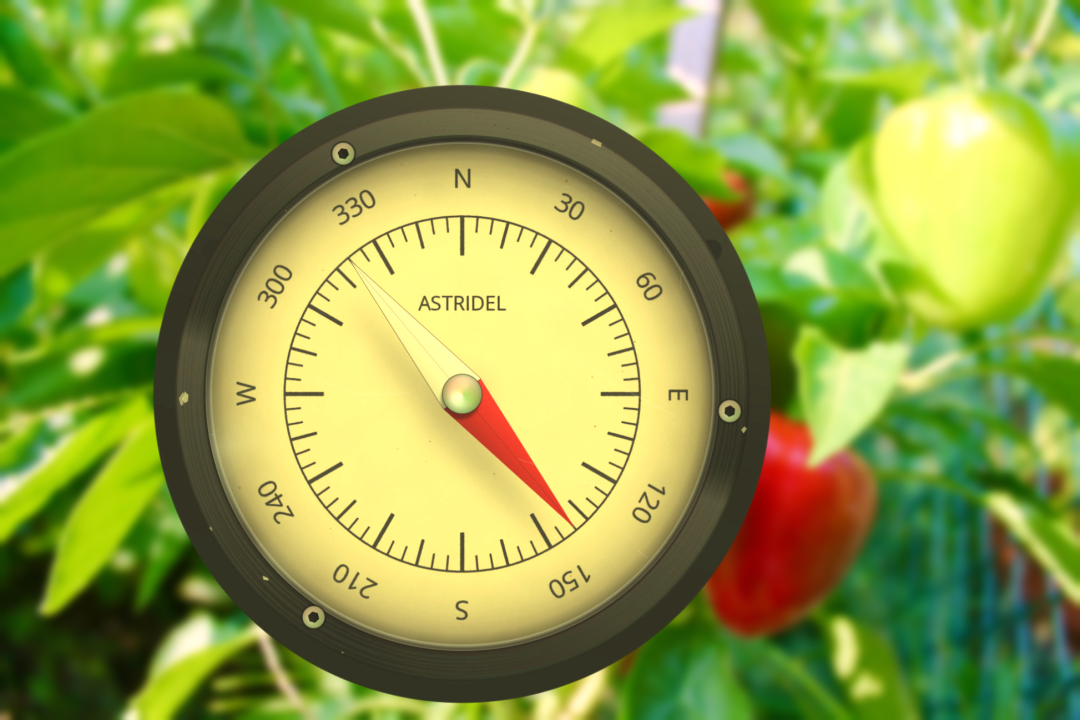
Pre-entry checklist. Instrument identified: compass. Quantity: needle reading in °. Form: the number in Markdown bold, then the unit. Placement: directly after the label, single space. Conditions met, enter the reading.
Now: **140** °
